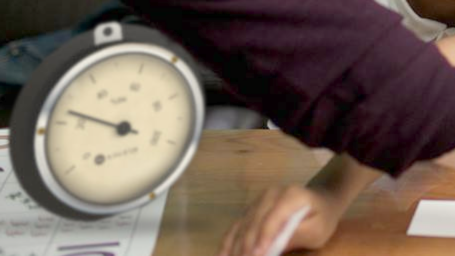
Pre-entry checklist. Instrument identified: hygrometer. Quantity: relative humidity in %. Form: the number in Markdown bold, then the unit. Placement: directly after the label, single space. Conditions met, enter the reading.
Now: **25** %
